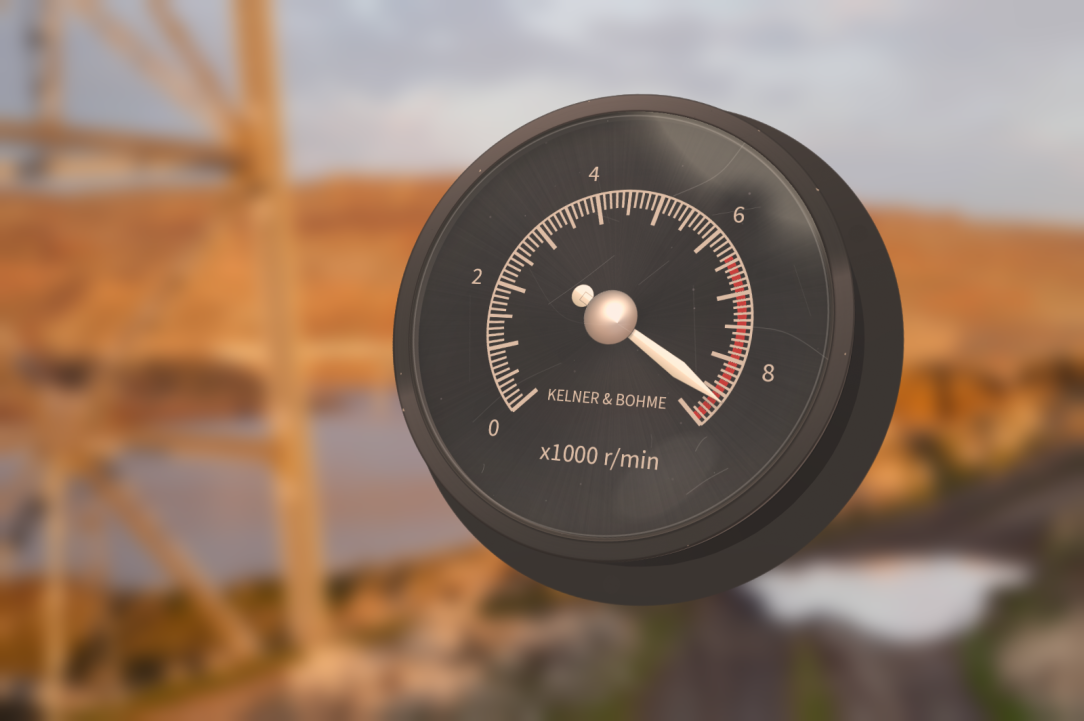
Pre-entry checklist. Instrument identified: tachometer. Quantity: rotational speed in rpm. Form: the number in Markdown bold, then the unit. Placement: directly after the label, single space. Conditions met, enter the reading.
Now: **8600** rpm
